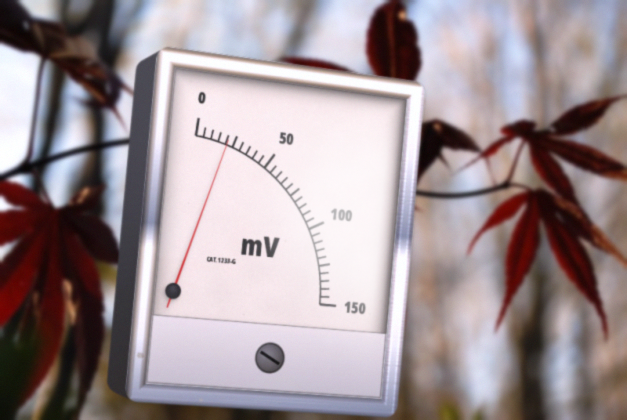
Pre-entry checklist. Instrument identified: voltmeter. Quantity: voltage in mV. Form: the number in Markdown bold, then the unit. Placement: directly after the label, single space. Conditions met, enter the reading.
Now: **20** mV
